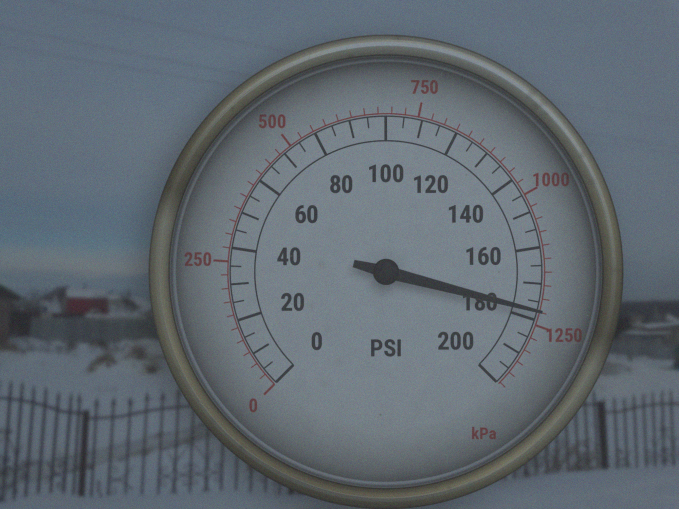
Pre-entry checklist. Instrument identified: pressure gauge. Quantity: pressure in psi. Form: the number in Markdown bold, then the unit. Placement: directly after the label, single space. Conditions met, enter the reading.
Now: **177.5** psi
